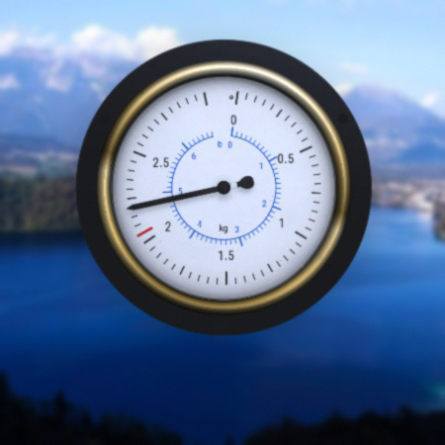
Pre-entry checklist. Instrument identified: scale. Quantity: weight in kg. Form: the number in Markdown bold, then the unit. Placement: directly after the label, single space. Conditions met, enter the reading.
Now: **2.2** kg
